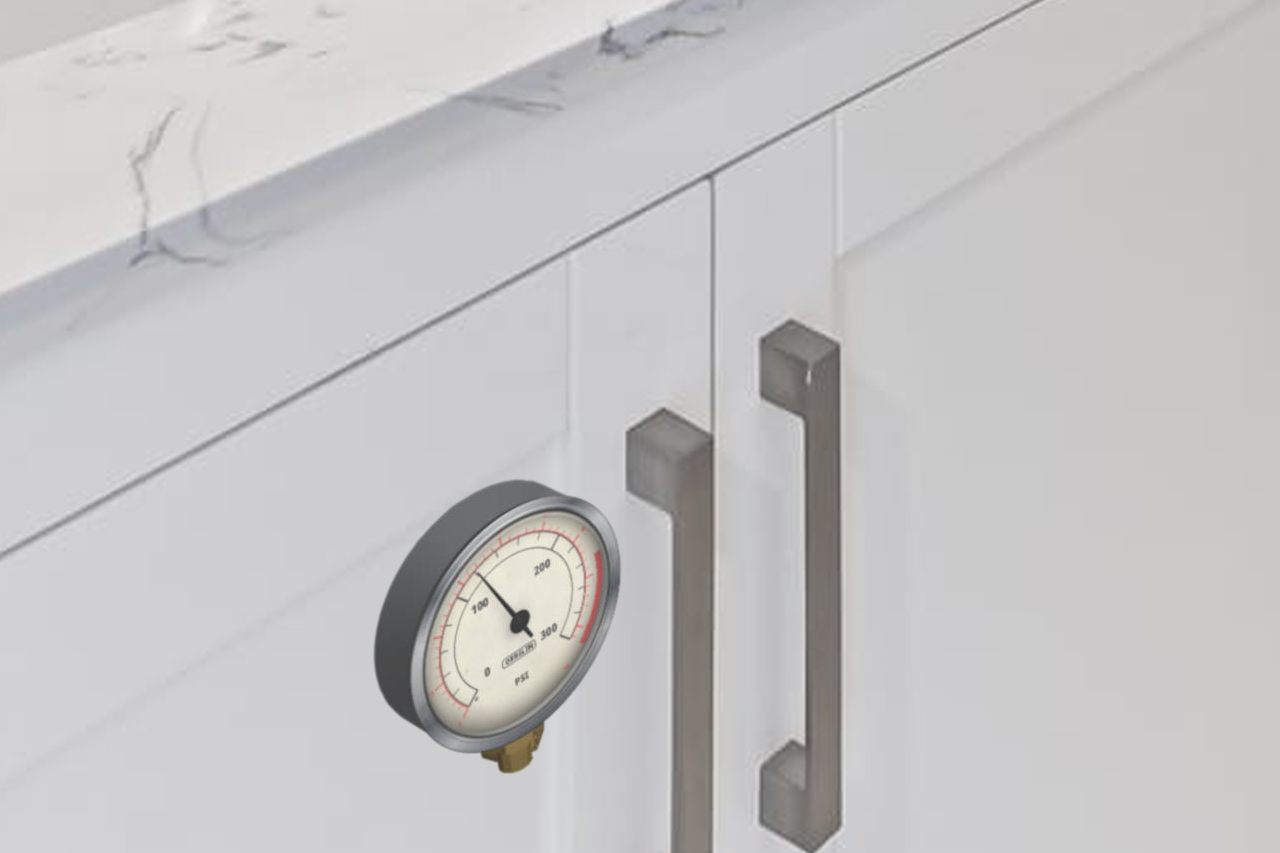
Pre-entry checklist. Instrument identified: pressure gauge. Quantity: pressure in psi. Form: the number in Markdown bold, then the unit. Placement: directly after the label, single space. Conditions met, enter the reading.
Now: **120** psi
